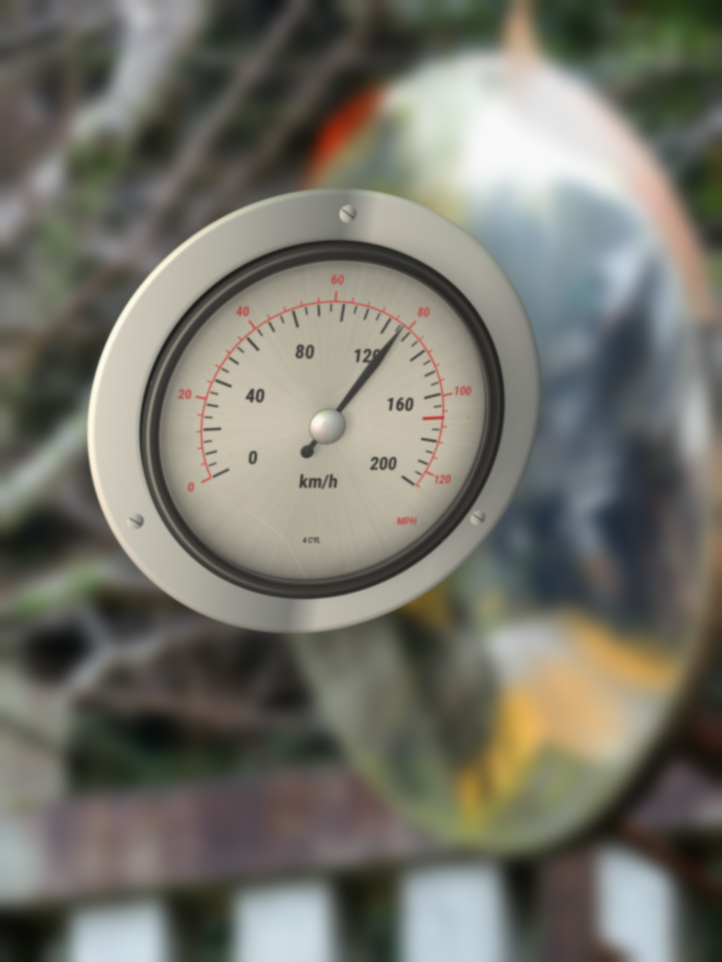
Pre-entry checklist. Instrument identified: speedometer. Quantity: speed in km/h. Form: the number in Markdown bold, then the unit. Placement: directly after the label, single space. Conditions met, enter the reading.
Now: **125** km/h
